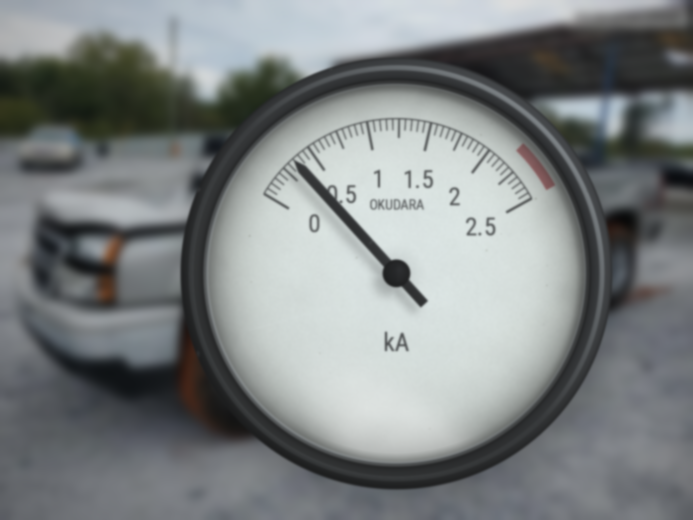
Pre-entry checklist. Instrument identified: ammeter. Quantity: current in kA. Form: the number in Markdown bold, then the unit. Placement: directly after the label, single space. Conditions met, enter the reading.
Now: **0.35** kA
